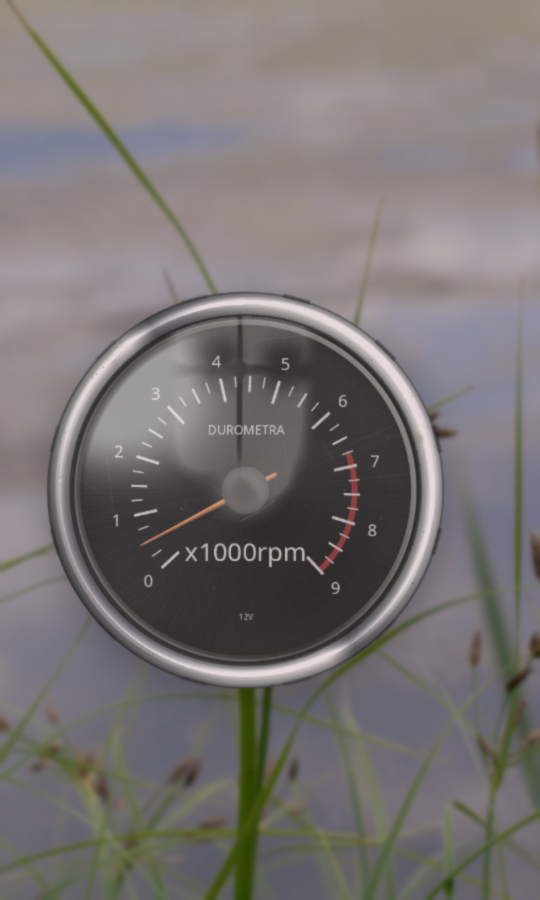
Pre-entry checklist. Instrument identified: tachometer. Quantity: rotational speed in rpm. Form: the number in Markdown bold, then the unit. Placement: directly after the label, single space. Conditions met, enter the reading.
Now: **500** rpm
